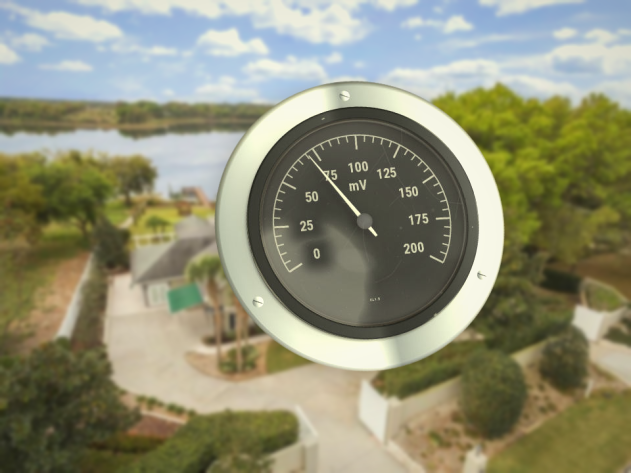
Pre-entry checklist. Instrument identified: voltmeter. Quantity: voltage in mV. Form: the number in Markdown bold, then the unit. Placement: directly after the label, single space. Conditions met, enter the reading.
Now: **70** mV
